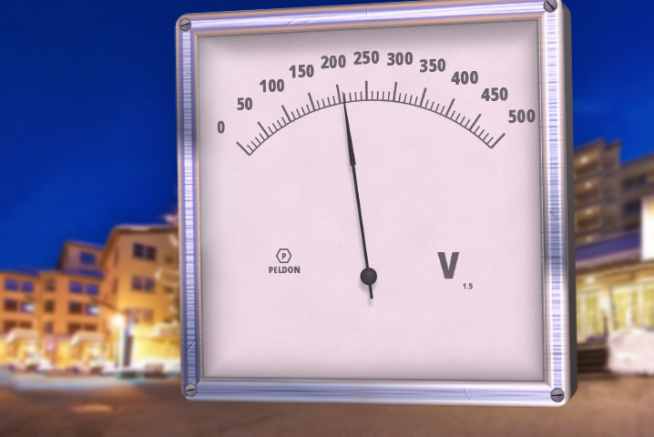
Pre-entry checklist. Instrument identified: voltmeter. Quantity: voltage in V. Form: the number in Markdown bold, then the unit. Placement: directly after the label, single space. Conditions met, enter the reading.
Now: **210** V
